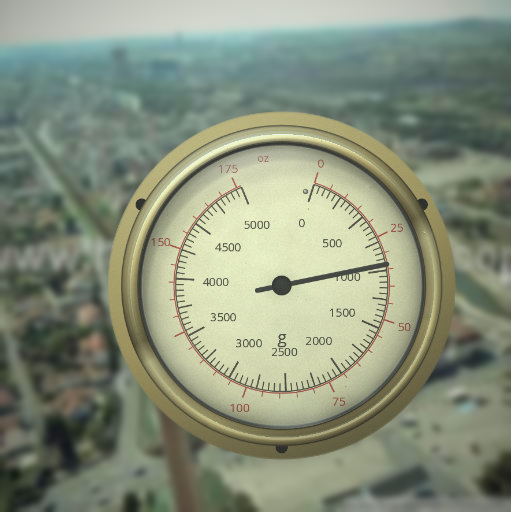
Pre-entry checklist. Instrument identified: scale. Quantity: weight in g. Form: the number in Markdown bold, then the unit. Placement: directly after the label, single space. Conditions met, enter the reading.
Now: **950** g
